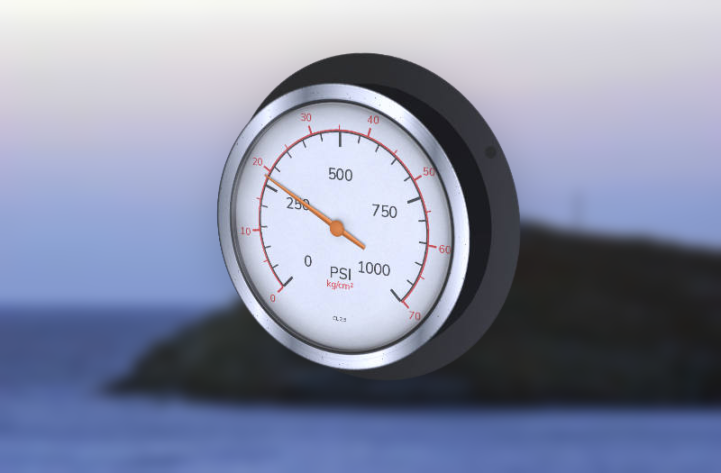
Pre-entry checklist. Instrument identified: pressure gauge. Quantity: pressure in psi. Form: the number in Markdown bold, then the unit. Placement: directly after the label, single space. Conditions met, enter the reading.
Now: **275** psi
